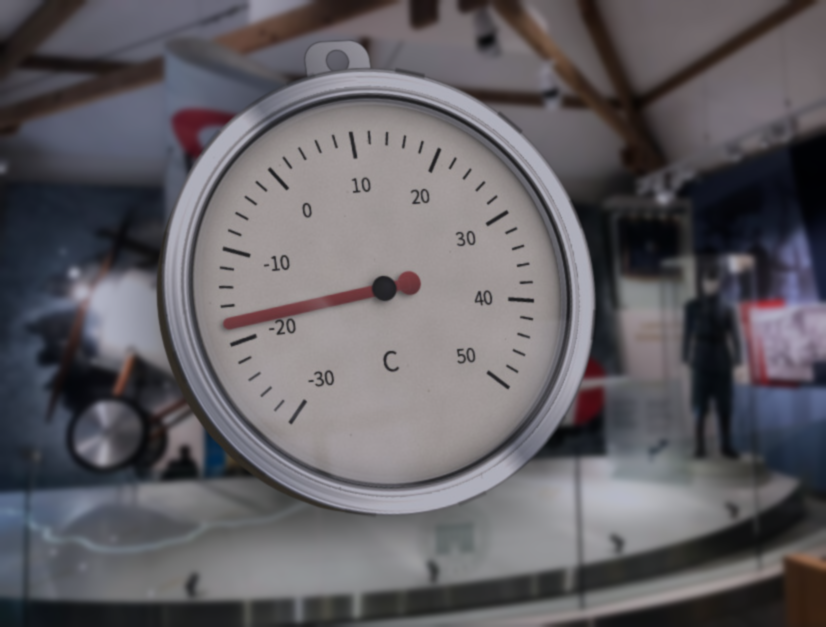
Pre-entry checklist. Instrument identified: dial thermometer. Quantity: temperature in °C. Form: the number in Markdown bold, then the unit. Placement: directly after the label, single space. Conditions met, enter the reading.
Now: **-18** °C
